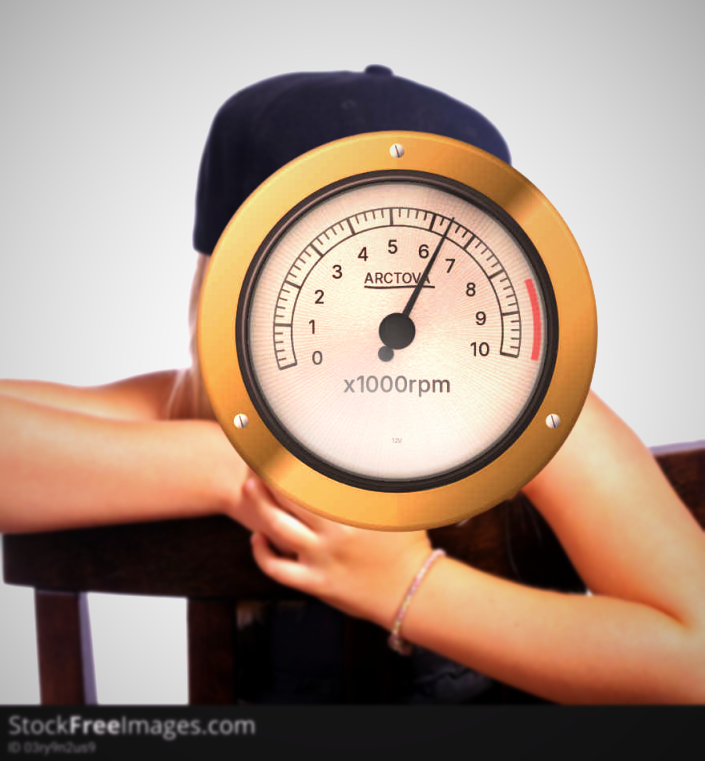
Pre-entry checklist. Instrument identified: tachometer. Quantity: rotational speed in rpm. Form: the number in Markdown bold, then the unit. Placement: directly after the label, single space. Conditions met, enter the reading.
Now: **6400** rpm
